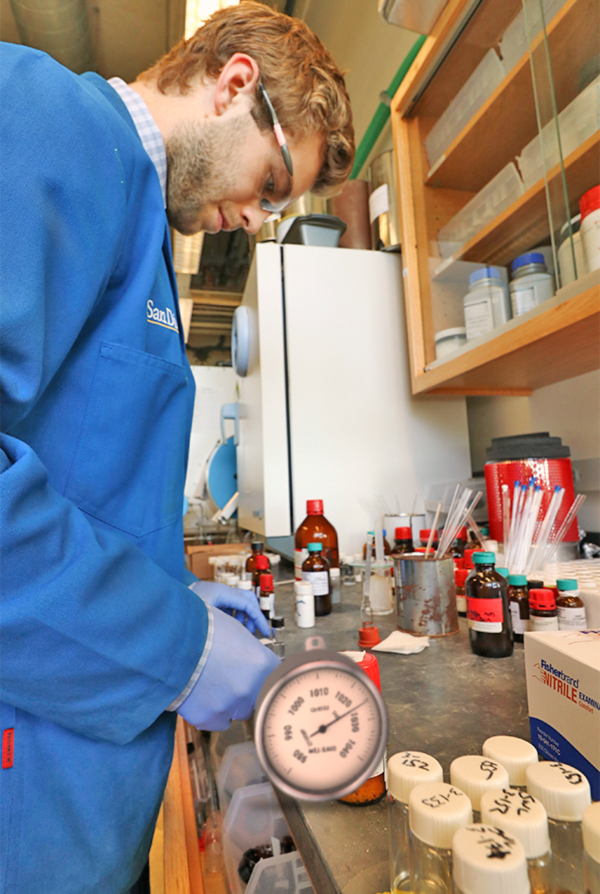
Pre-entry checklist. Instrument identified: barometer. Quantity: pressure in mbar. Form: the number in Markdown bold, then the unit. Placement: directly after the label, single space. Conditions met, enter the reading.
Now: **1025** mbar
